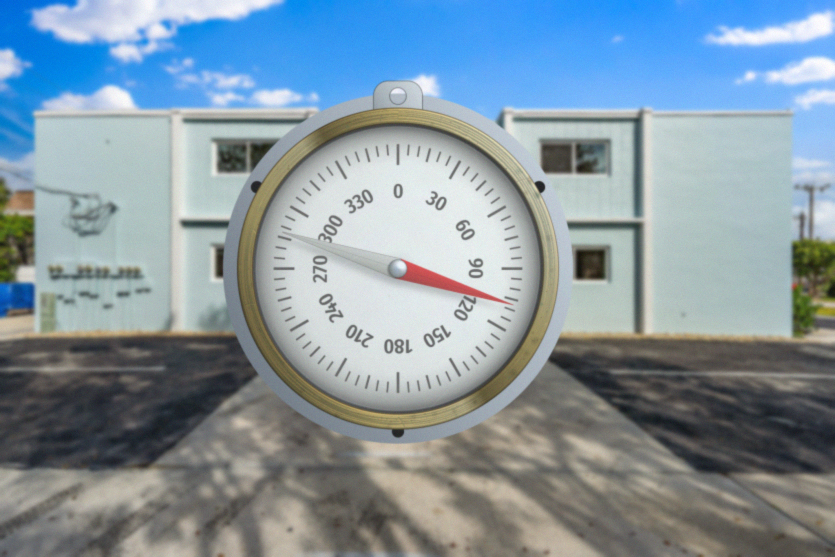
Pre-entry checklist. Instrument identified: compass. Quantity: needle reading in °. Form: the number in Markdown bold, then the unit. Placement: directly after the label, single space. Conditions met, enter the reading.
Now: **107.5** °
